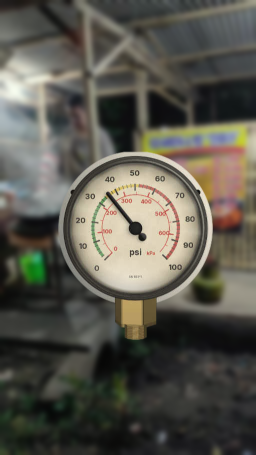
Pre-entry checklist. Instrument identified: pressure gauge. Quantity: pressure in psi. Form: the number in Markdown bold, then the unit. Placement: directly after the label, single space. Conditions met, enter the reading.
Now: **36** psi
